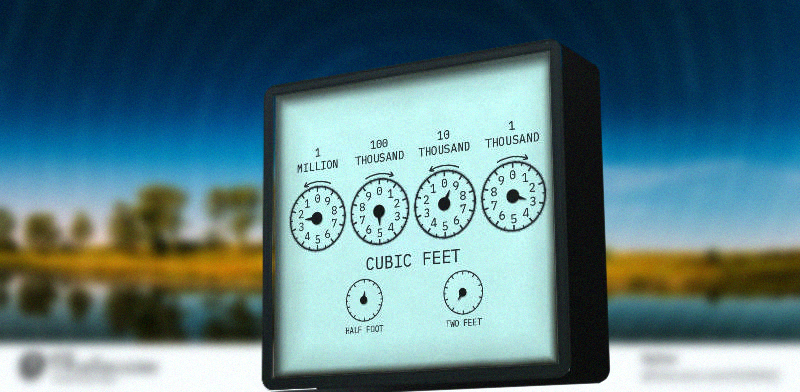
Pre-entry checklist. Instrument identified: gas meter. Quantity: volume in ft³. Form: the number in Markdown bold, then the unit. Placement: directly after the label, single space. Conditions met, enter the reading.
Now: **249300** ft³
